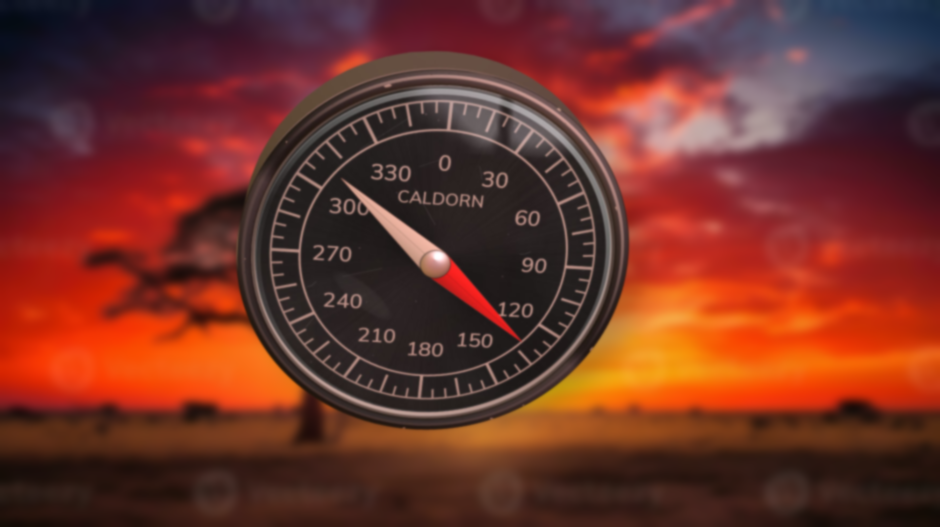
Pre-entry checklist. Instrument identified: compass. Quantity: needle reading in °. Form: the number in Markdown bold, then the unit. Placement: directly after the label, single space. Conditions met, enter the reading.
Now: **130** °
